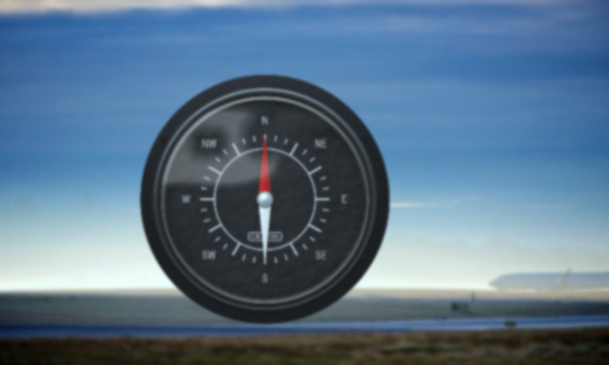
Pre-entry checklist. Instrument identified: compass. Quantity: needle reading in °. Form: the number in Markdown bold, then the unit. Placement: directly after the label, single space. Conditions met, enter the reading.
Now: **0** °
